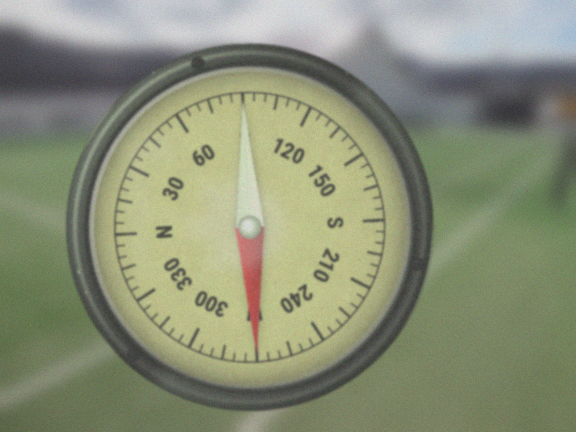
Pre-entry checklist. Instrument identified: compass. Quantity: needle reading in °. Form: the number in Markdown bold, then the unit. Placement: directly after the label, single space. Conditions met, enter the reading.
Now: **270** °
